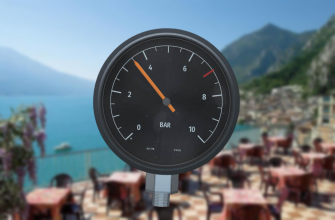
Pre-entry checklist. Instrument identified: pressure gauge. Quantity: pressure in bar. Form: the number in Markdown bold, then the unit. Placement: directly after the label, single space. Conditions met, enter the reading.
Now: **3.5** bar
